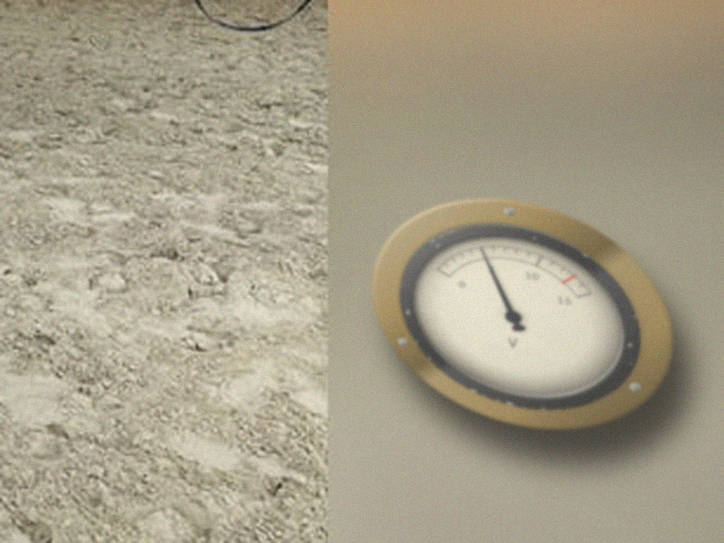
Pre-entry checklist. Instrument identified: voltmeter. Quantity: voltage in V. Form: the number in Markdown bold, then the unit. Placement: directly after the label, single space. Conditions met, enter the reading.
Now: **5** V
